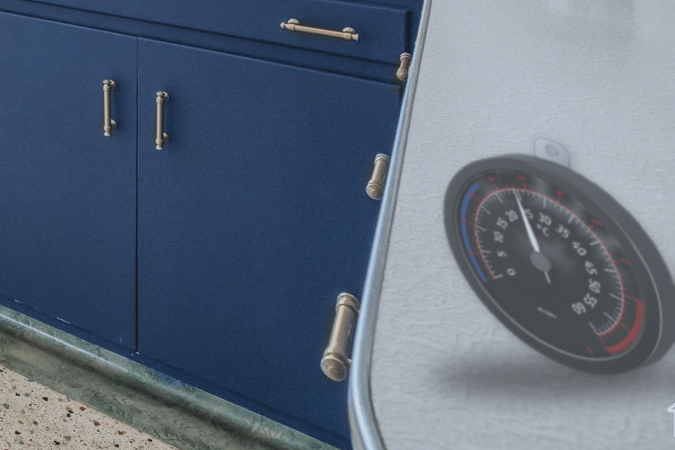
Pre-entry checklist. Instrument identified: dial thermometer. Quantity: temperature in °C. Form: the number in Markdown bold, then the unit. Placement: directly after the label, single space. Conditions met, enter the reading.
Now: **25** °C
